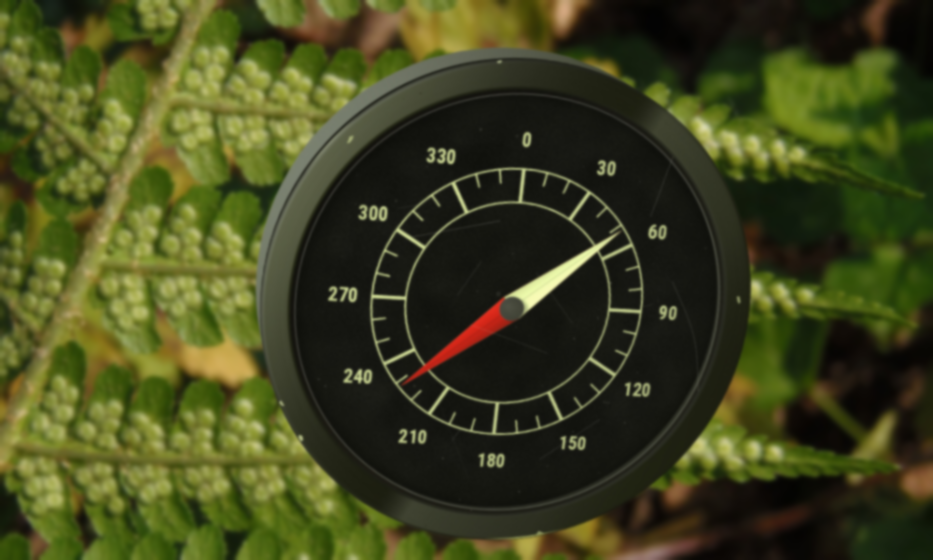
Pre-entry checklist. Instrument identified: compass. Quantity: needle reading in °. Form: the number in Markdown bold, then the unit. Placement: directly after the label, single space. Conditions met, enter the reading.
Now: **230** °
